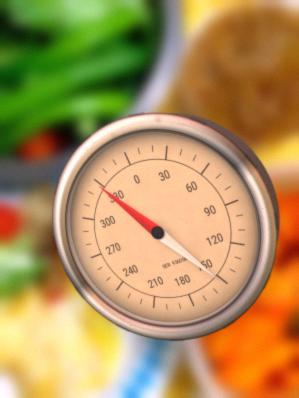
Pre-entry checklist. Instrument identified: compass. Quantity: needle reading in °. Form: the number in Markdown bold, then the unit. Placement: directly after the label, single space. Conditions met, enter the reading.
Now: **330** °
